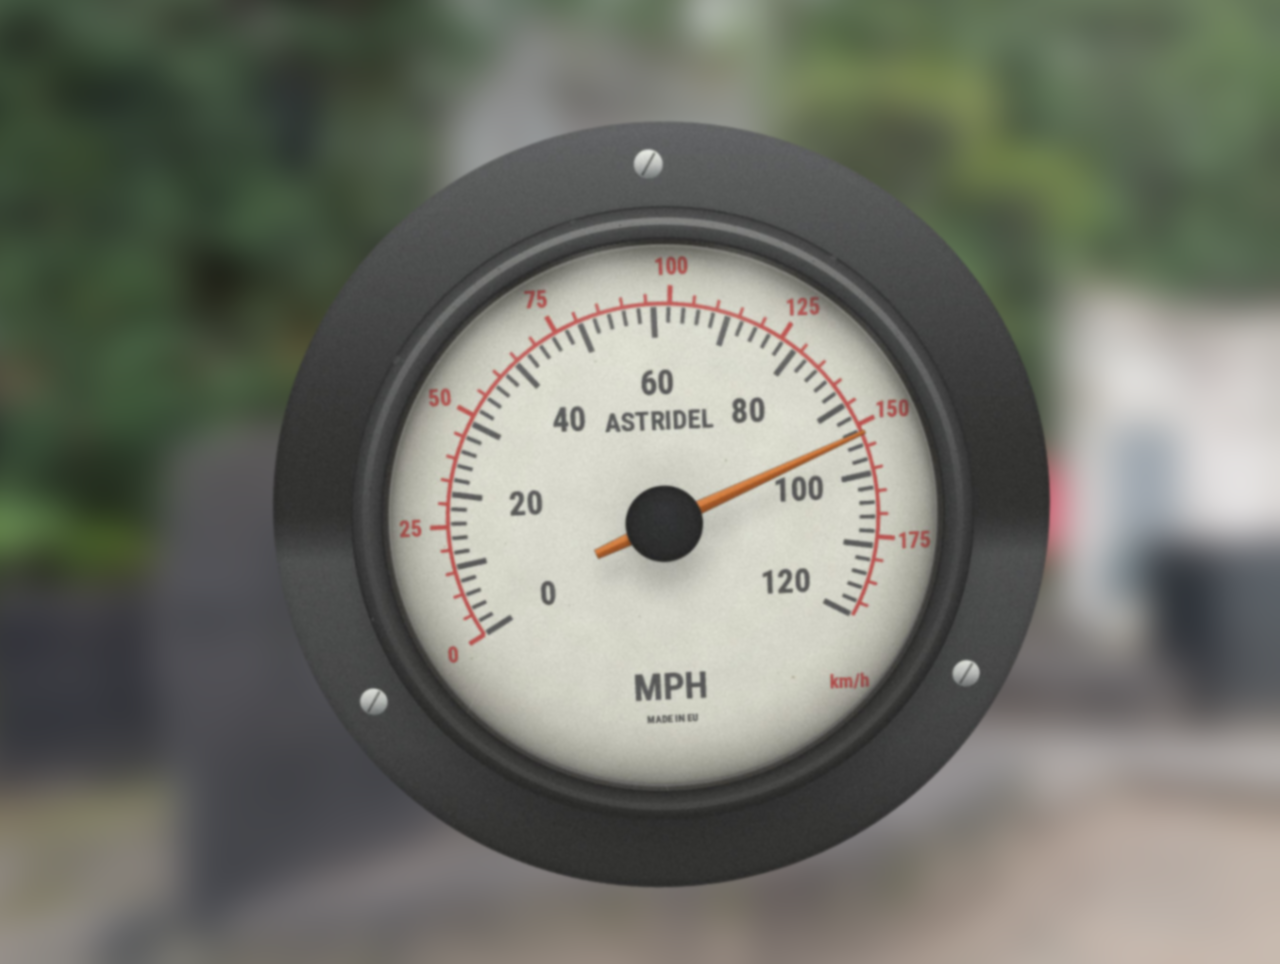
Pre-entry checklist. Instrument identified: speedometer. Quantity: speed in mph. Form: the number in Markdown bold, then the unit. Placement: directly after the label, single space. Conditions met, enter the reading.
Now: **94** mph
